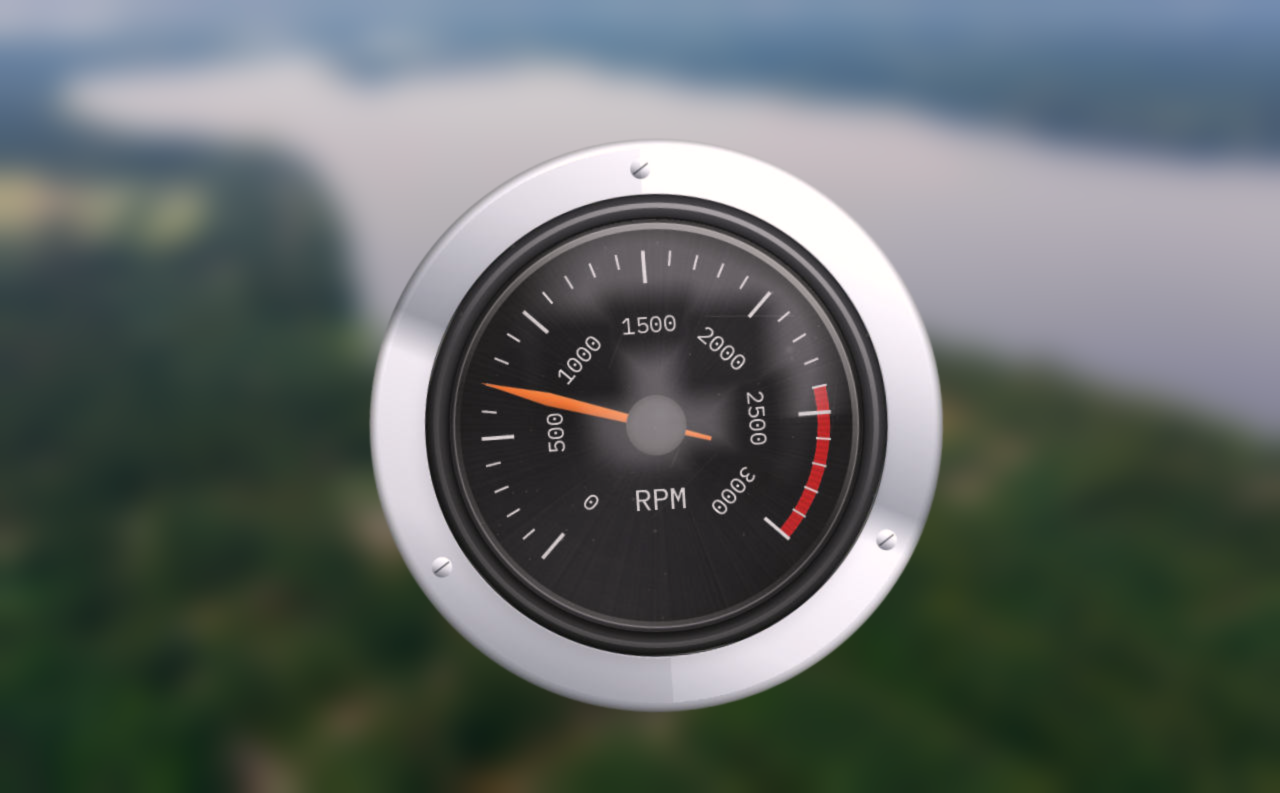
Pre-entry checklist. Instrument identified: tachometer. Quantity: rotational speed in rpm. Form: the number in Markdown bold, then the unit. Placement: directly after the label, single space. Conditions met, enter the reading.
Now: **700** rpm
